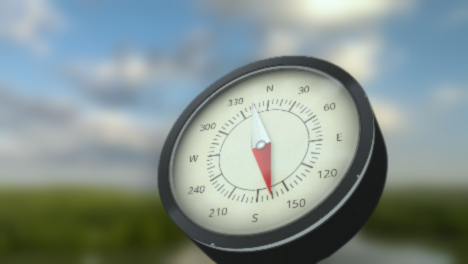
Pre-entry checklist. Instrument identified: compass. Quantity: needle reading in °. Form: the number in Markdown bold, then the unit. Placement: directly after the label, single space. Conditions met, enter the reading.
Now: **165** °
